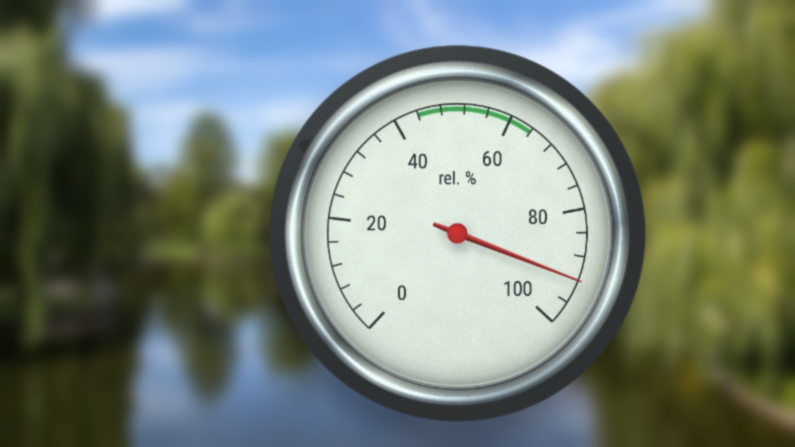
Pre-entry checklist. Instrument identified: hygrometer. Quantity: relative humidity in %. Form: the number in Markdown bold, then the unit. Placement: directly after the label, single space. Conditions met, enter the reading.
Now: **92** %
